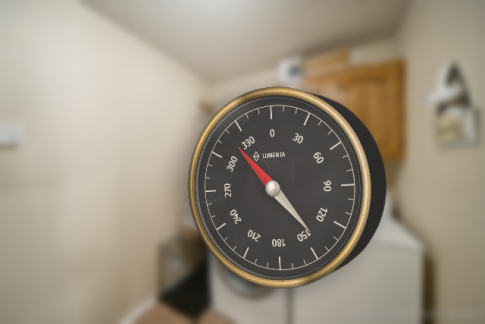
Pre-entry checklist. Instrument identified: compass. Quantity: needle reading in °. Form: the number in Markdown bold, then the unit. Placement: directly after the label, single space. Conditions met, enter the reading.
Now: **320** °
